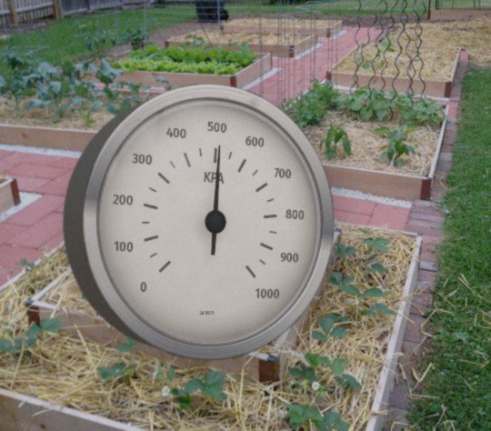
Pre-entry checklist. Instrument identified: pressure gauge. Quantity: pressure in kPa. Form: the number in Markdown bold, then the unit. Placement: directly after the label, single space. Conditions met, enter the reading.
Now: **500** kPa
